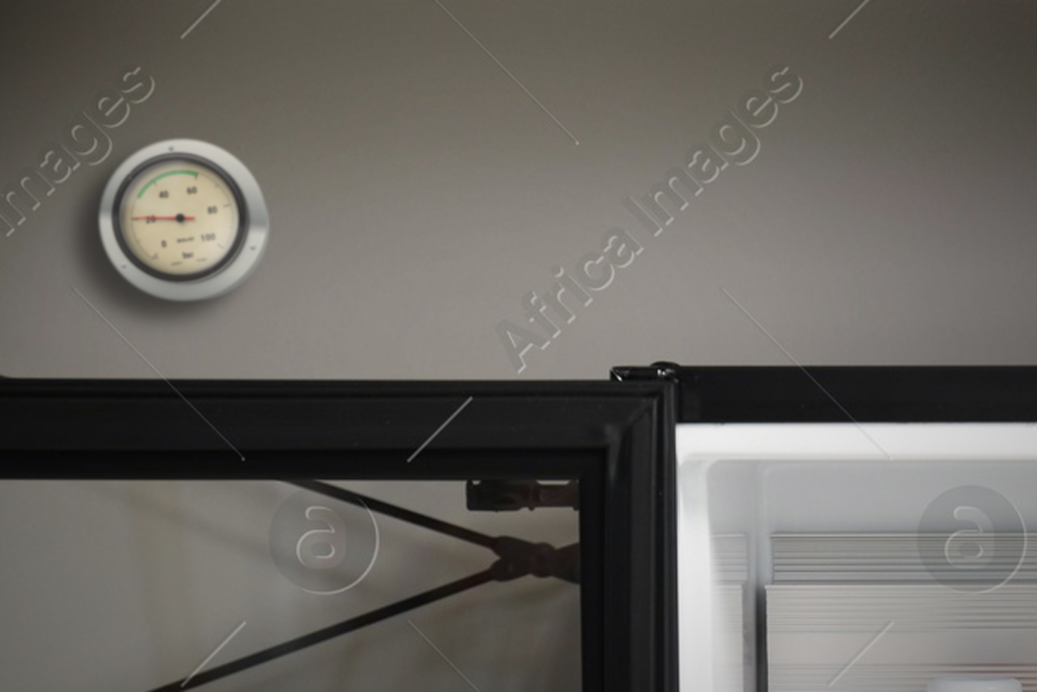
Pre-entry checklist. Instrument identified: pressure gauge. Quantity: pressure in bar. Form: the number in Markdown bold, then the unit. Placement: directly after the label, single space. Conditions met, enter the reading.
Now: **20** bar
